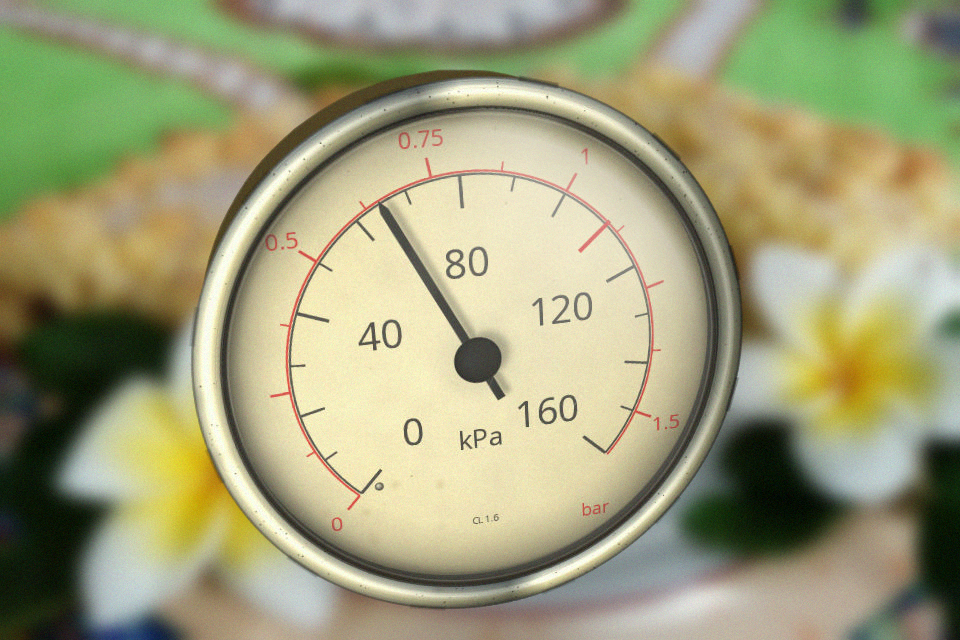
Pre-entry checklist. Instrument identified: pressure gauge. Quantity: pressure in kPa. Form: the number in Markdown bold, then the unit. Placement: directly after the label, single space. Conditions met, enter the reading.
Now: **65** kPa
